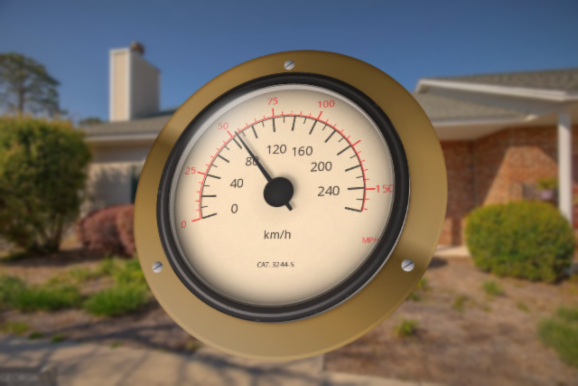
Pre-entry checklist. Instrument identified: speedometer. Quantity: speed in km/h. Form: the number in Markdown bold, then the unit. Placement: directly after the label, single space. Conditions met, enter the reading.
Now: **85** km/h
